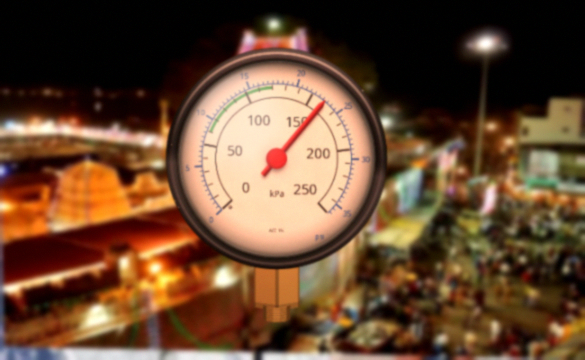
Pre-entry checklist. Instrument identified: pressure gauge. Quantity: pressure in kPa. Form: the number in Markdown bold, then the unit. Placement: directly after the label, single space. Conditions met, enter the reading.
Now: **160** kPa
